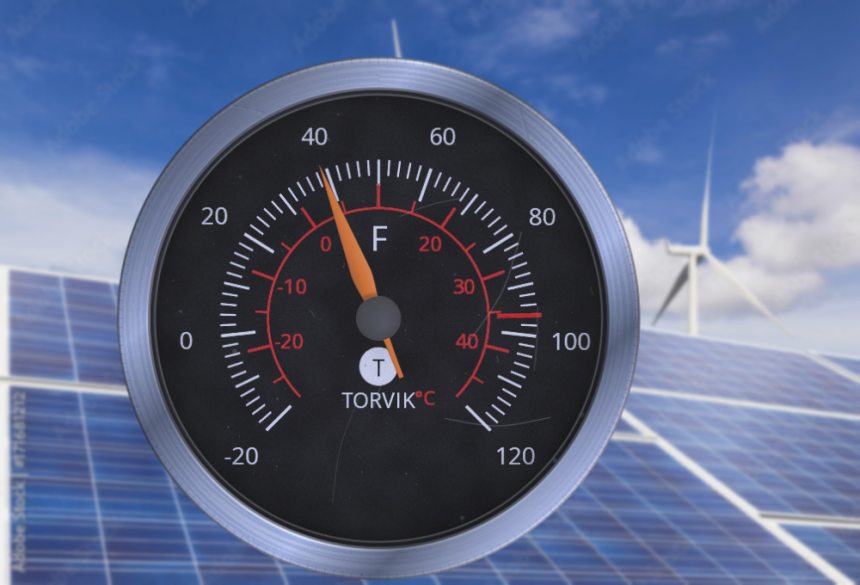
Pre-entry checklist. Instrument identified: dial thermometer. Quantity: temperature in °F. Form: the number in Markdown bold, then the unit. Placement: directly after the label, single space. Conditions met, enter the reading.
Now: **39** °F
